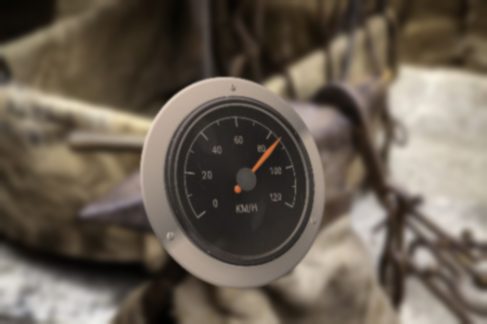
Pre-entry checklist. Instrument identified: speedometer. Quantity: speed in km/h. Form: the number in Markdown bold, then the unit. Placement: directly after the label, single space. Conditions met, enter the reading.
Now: **85** km/h
